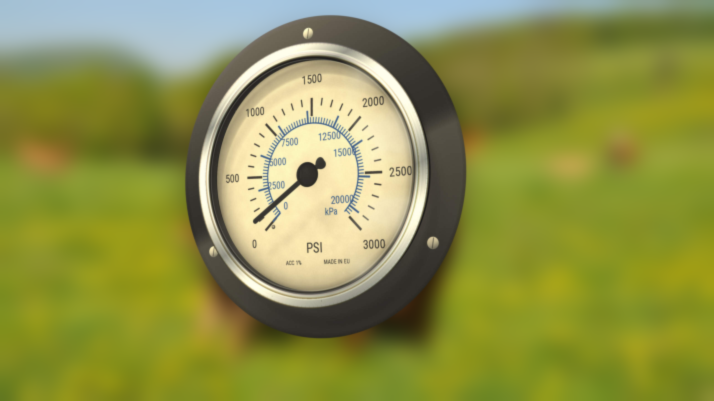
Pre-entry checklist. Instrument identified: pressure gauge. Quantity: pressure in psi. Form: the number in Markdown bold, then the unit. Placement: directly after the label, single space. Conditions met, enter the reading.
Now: **100** psi
